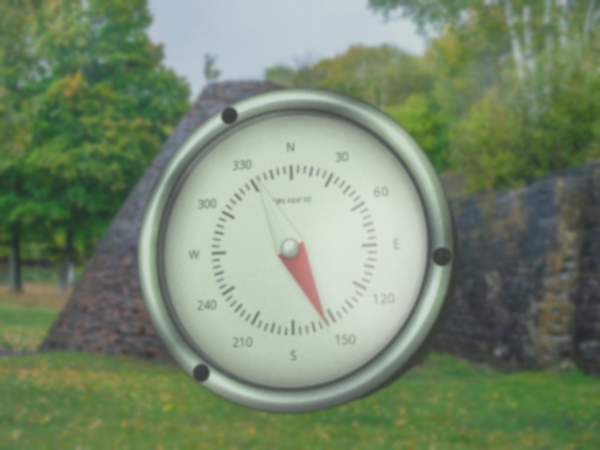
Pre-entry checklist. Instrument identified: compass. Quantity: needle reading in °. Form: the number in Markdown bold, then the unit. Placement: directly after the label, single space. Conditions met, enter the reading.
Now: **155** °
